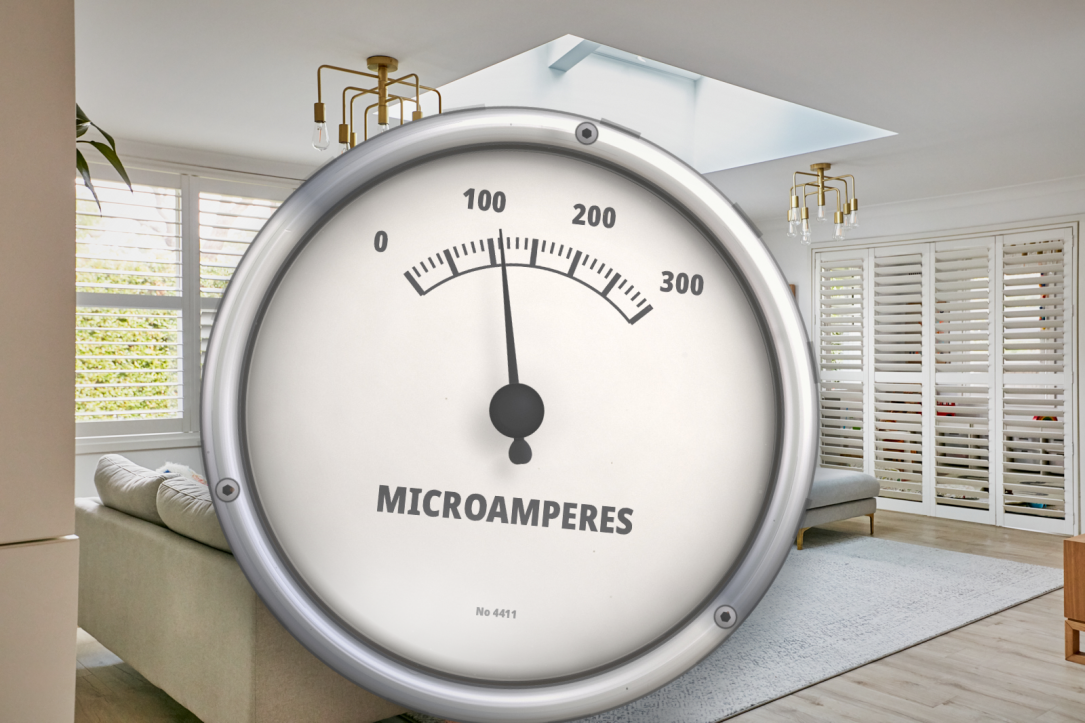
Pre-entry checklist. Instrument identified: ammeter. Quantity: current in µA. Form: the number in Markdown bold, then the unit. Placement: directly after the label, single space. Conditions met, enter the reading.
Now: **110** µA
